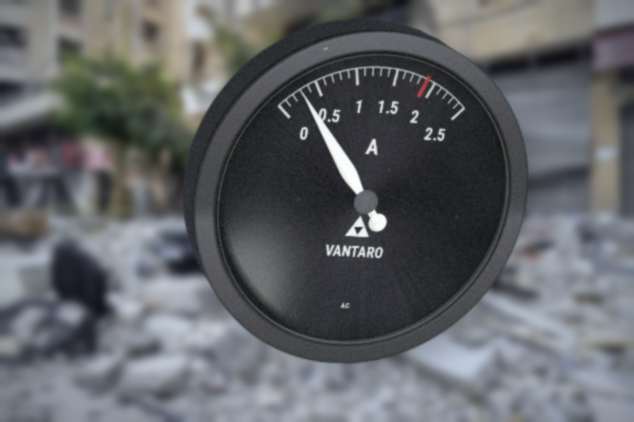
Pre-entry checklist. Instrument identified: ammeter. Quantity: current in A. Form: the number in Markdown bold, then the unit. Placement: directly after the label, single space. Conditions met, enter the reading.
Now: **0.3** A
